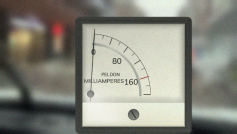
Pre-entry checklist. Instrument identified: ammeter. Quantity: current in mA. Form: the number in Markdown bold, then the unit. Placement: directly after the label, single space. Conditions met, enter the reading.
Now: **0** mA
